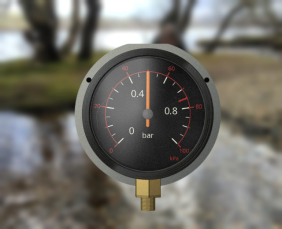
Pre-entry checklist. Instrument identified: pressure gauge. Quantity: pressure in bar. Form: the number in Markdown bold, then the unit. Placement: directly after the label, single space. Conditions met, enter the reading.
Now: **0.5** bar
